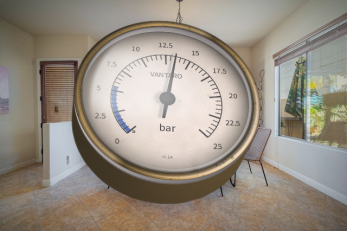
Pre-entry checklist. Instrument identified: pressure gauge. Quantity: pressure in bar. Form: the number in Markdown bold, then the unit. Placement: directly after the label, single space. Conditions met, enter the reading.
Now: **13.5** bar
